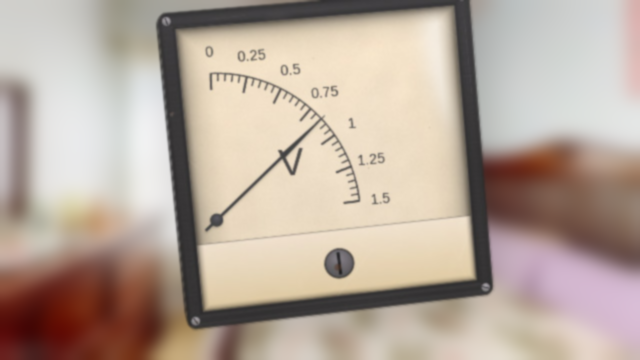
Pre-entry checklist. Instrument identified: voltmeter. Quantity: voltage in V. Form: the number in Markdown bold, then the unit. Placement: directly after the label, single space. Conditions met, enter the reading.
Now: **0.85** V
